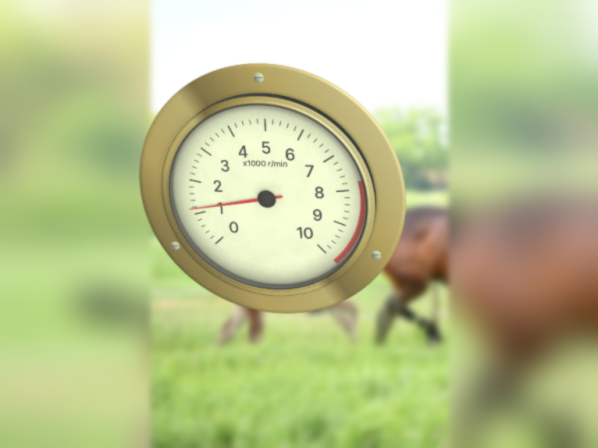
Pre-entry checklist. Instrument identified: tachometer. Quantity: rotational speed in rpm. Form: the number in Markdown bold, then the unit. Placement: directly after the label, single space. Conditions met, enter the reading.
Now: **1200** rpm
